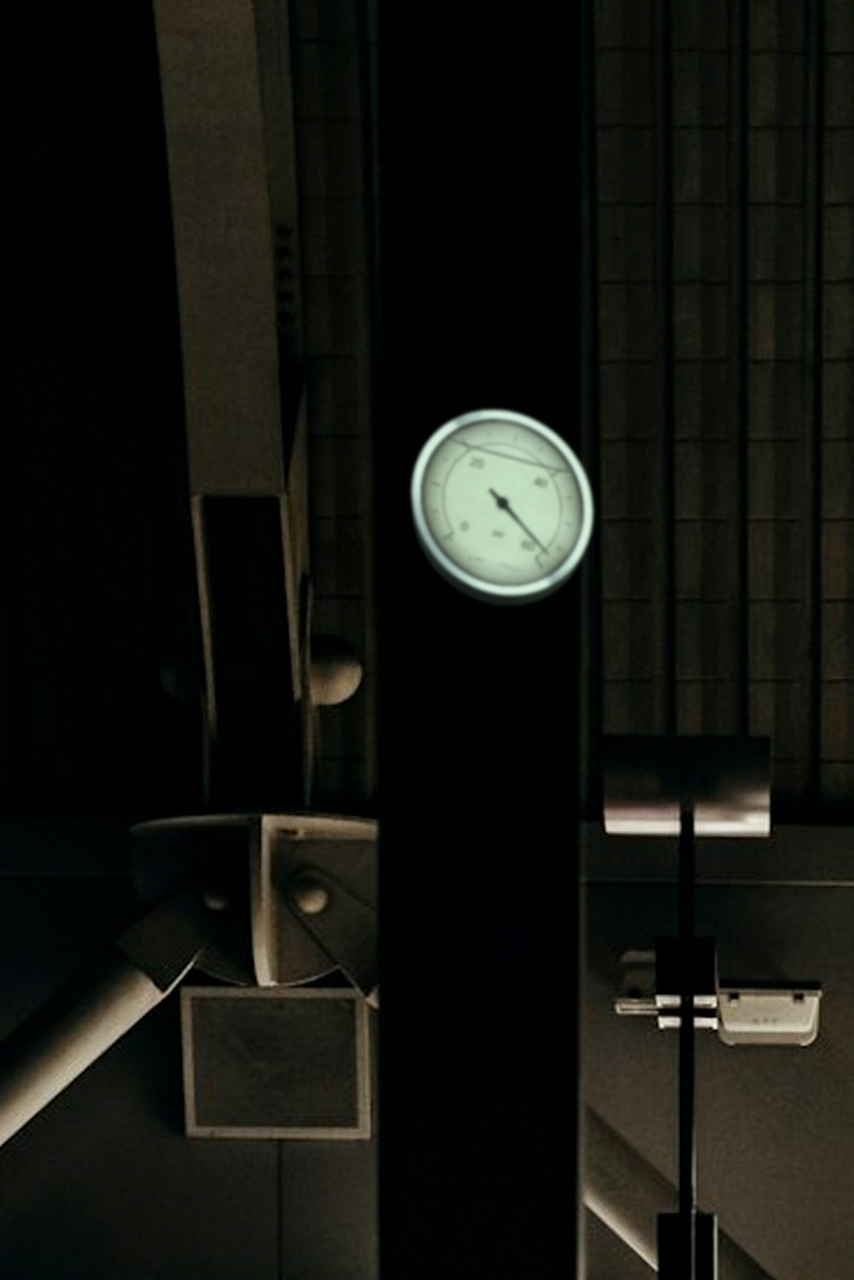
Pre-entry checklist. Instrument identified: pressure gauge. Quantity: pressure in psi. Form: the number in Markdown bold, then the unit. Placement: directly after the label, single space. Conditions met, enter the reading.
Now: **57.5** psi
